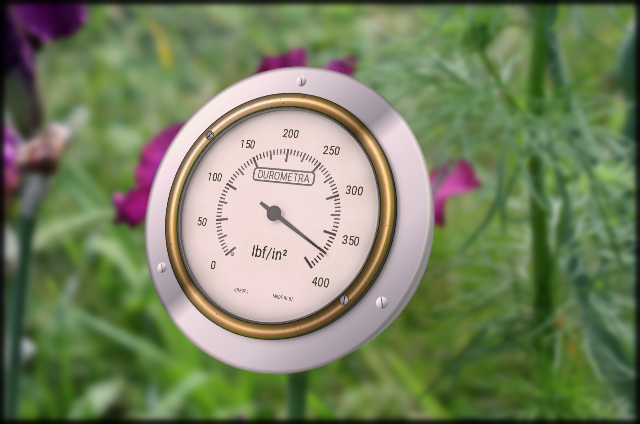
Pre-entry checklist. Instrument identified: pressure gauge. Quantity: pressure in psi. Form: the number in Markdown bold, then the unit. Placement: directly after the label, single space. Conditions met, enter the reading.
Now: **375** psi
